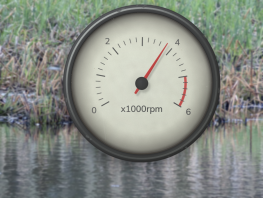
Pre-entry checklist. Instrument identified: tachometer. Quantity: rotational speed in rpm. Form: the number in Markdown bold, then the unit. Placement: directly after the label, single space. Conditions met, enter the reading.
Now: **3800** rpm
